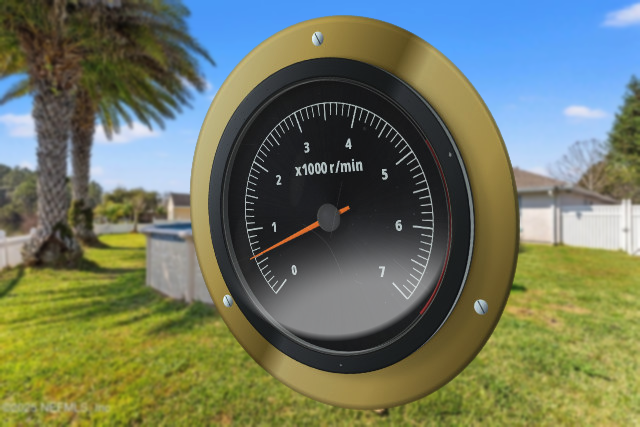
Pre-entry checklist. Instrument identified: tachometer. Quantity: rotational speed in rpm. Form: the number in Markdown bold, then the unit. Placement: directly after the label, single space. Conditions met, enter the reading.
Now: **600** rpm
